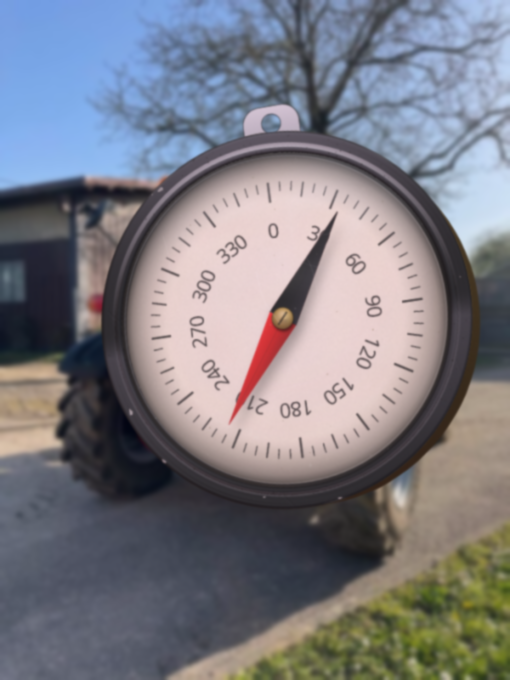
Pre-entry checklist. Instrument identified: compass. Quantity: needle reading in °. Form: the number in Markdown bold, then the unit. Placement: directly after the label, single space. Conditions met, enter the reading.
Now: **215** °
